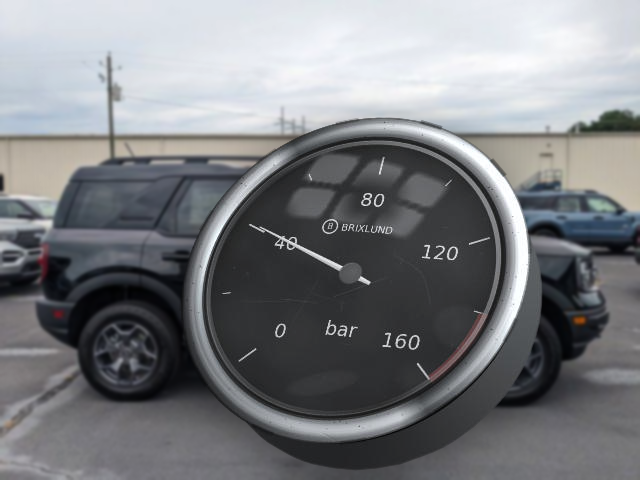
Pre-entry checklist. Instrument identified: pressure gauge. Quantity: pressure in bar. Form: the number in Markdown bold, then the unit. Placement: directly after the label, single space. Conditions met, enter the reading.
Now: **40** bar
